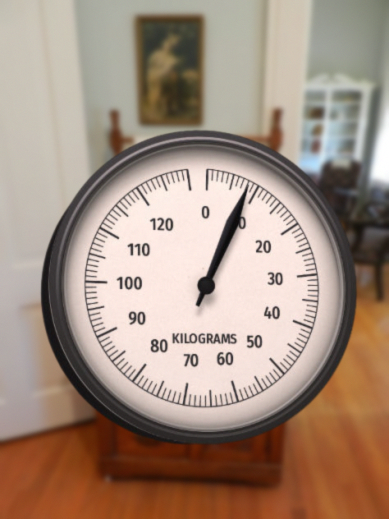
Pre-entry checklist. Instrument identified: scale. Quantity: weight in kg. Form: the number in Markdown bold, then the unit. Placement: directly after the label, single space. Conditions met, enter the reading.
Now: **8** kg
